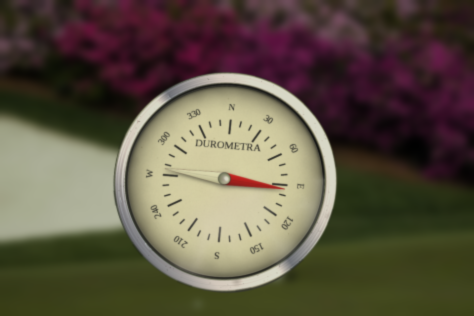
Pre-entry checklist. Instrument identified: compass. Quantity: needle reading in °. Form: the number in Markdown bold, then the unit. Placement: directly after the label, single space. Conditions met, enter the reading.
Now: **95** °
